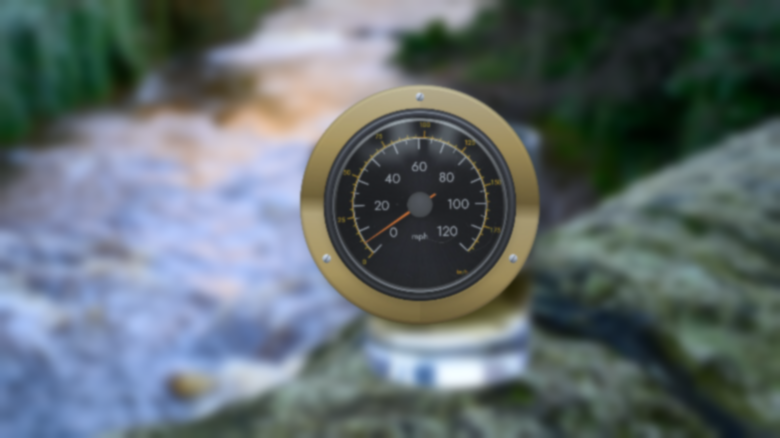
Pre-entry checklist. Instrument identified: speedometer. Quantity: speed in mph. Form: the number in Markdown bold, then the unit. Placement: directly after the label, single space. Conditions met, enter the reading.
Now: **5** mph
